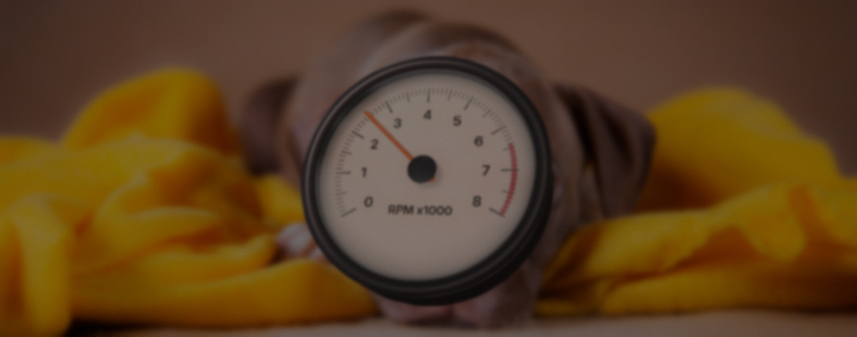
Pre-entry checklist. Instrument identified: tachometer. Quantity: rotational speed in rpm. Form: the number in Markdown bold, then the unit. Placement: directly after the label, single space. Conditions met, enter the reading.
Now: **2500** rpm
